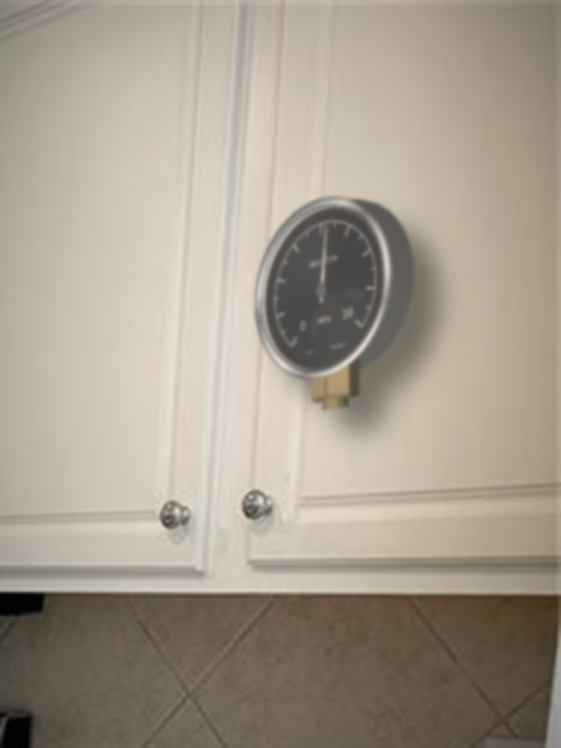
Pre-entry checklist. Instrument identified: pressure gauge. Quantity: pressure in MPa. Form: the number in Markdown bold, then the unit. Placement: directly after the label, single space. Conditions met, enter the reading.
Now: **8.5** MPa
